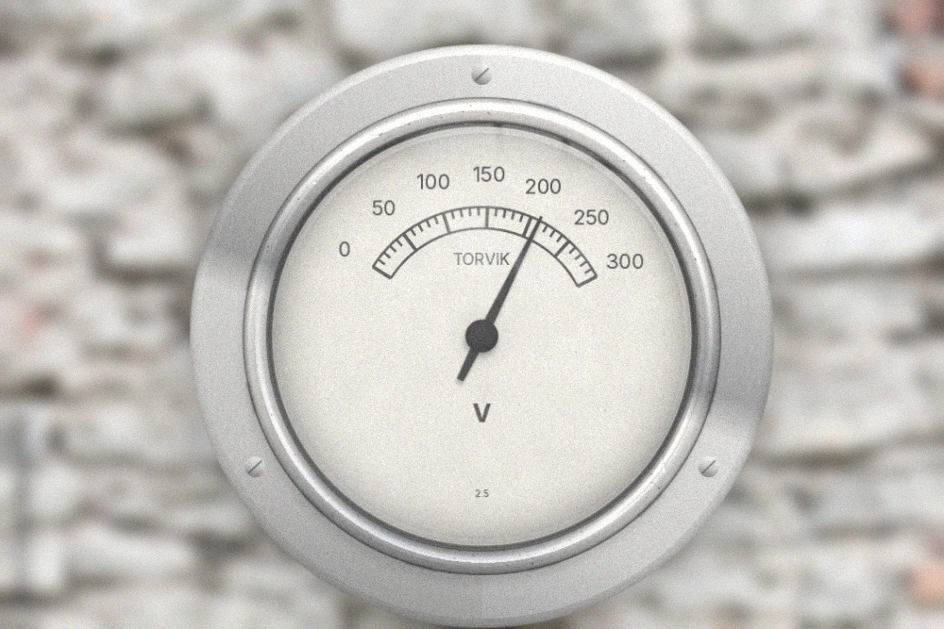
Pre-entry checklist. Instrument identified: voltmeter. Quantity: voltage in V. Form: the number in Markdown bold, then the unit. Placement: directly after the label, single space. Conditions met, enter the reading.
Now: **210** V
